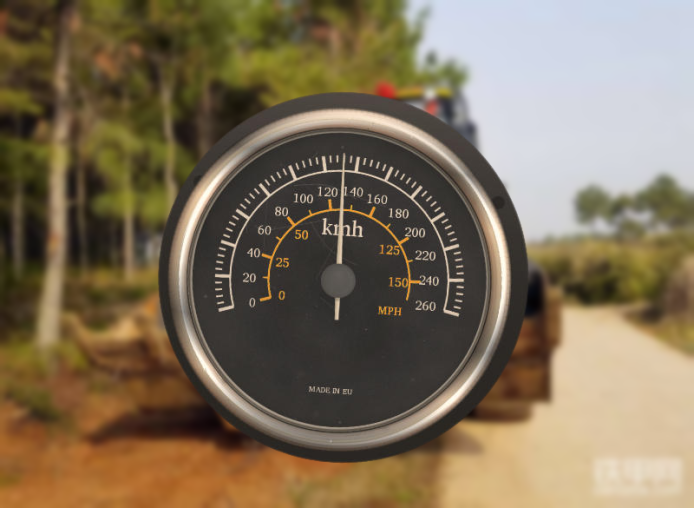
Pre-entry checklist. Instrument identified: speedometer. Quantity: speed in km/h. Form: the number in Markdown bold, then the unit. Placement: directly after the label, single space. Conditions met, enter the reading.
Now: **132** km/h
